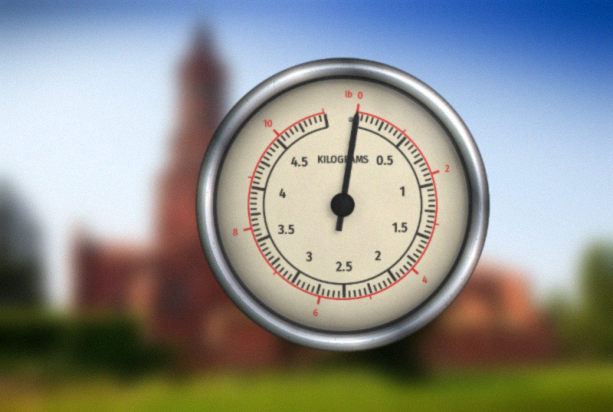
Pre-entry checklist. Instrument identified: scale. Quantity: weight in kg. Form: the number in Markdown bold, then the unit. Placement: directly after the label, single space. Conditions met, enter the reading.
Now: **0** kg
